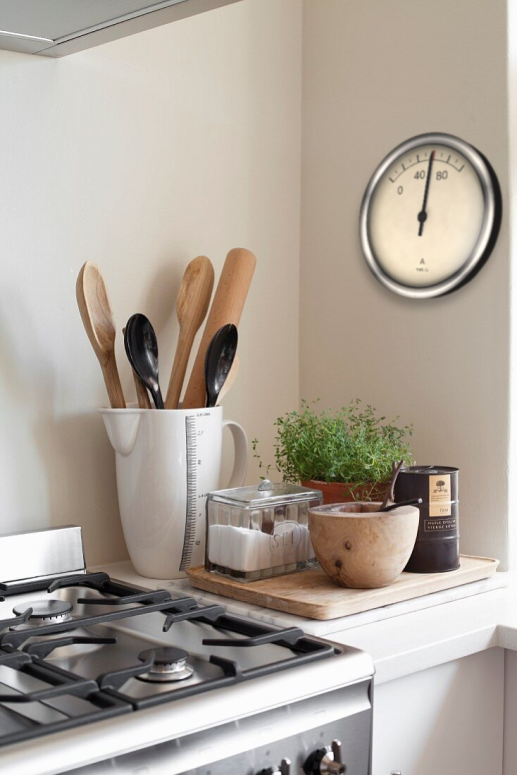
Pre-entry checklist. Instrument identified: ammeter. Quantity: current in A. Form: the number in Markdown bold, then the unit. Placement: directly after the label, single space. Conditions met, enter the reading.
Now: **60** A
